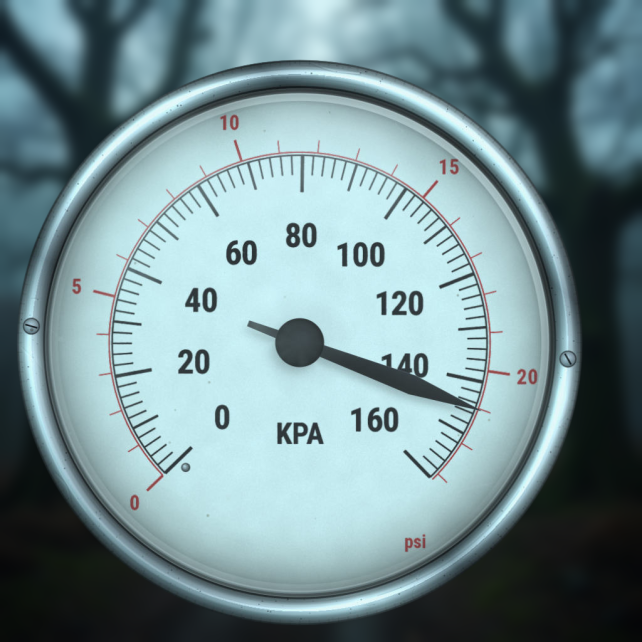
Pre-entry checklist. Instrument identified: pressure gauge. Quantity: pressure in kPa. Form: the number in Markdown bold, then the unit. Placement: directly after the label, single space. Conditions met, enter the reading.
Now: **145** kPa
